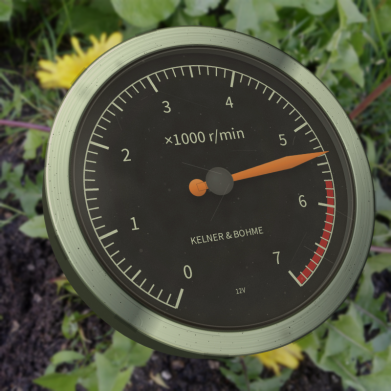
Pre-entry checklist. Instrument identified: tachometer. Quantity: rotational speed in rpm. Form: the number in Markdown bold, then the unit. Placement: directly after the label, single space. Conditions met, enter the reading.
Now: **5400** rpm
